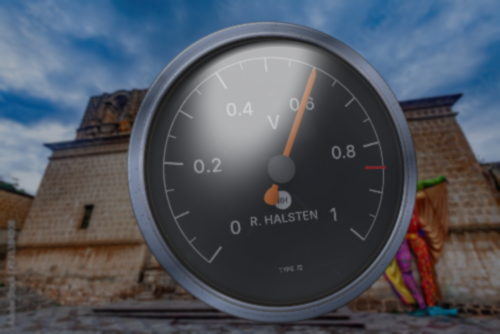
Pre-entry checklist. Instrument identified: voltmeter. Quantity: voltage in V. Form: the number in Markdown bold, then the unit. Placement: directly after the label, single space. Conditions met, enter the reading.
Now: **0.6** V
